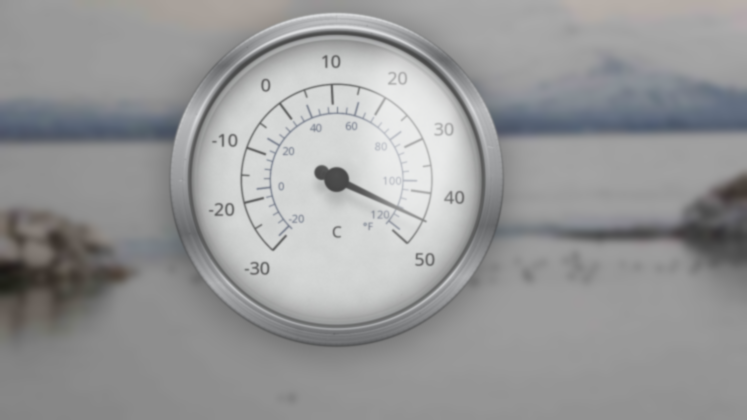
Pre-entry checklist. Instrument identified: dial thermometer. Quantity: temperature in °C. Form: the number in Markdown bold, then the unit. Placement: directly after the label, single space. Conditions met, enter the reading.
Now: **45** °C
